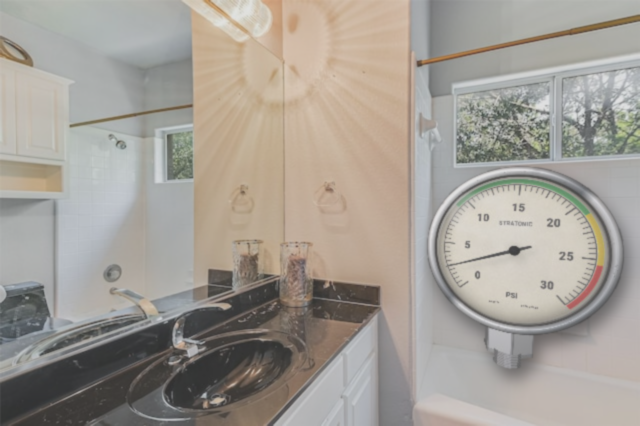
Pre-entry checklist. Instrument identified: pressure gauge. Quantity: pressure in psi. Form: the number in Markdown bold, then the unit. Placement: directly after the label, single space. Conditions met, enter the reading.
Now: **2.5** psi
